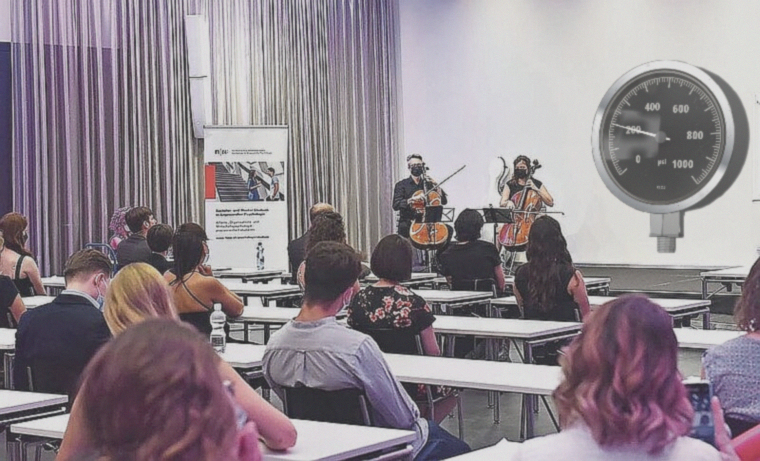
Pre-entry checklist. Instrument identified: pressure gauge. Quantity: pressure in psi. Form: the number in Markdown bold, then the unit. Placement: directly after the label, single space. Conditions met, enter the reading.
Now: **200** psi
